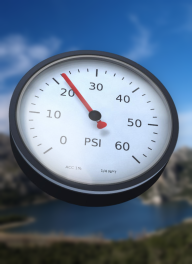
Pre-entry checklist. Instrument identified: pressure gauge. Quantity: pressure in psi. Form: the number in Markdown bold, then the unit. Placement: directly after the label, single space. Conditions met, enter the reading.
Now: **22** psi
